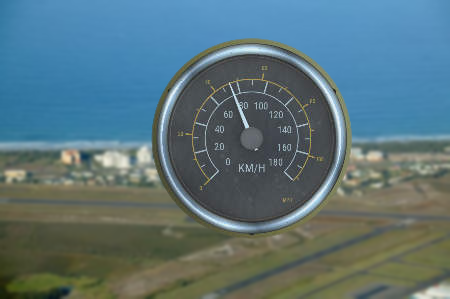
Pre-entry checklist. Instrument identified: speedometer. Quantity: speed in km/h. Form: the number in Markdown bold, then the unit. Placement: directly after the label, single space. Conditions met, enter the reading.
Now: **75** km/h
